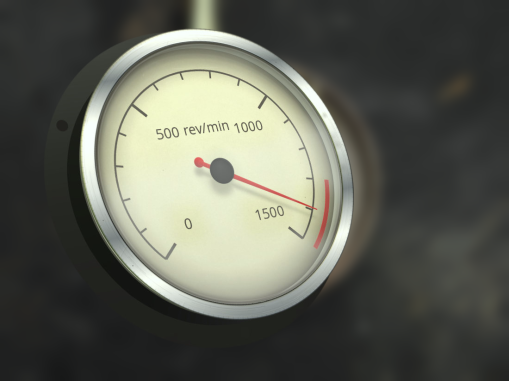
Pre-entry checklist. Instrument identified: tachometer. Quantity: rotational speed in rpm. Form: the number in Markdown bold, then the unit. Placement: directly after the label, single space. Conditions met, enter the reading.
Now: **1400** rpm
